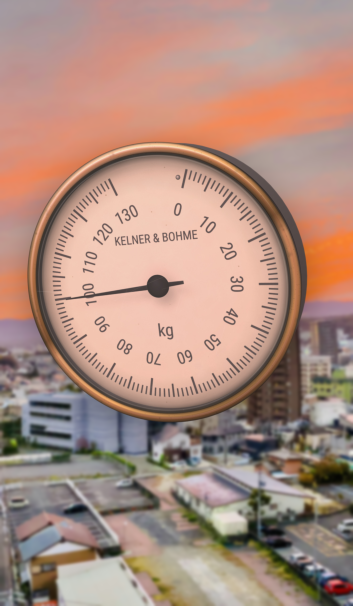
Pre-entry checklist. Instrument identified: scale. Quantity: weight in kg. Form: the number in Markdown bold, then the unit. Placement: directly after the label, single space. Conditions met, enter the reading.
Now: **100** kg
